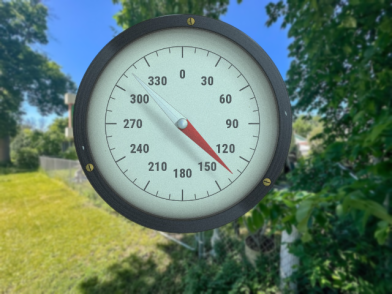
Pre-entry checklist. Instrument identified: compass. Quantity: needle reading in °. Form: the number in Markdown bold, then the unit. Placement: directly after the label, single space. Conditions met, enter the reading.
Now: **135** °
